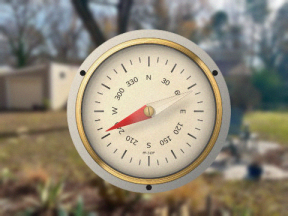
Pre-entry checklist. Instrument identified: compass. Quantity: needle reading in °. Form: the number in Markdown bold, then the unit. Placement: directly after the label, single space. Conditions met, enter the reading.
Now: **245** °
